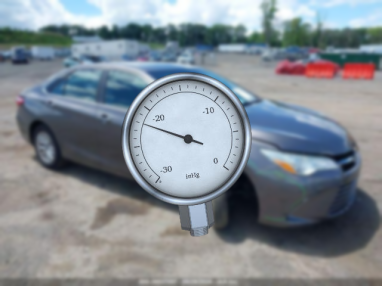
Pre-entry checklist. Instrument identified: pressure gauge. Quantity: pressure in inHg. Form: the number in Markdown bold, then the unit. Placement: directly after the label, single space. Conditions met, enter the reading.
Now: **-22** inHg
